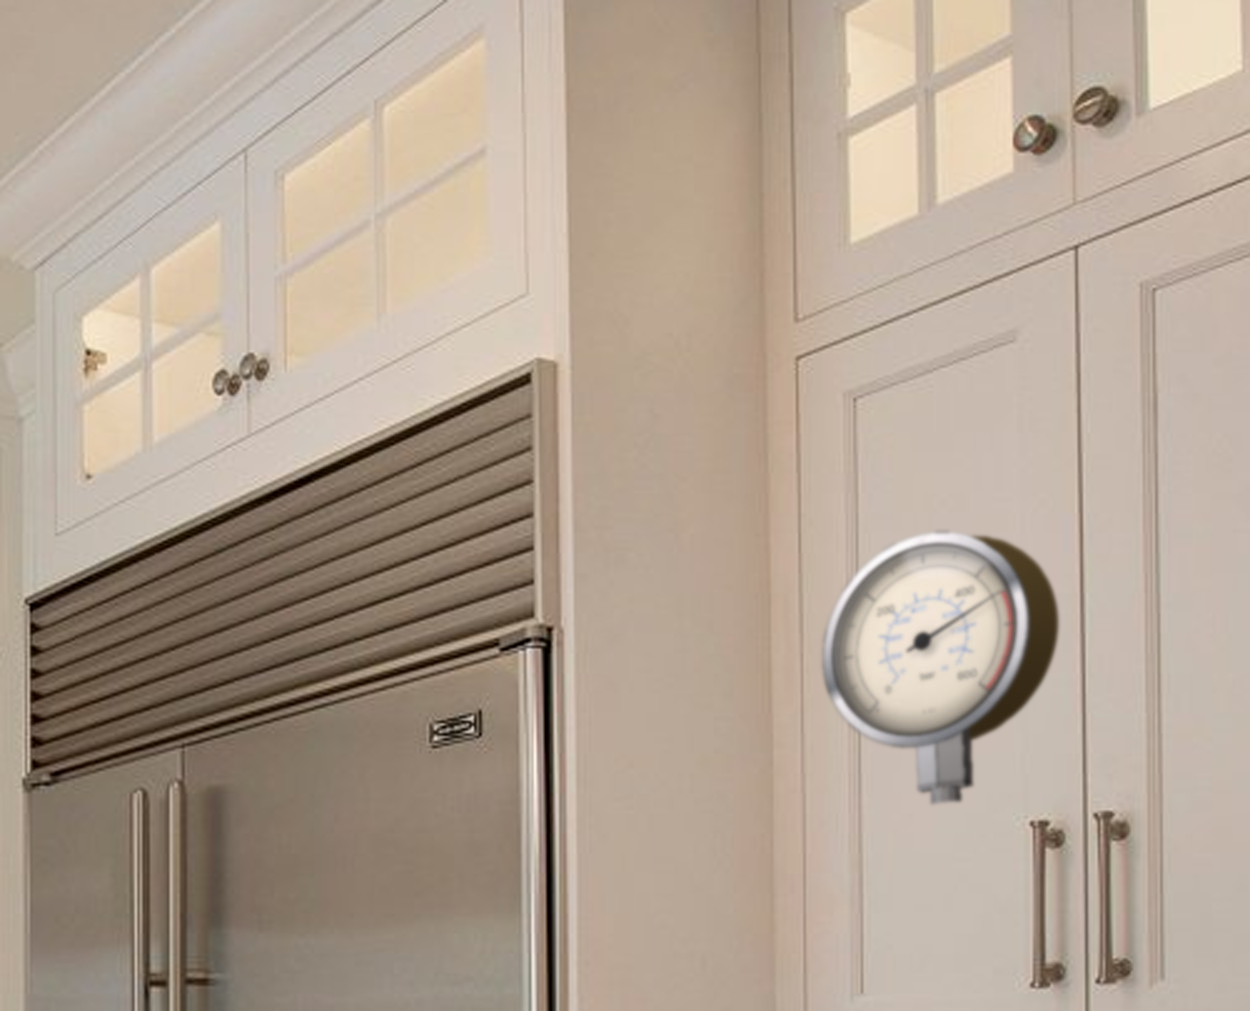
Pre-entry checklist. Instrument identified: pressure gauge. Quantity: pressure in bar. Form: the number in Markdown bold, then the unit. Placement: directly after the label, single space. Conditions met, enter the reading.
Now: **450** bar
